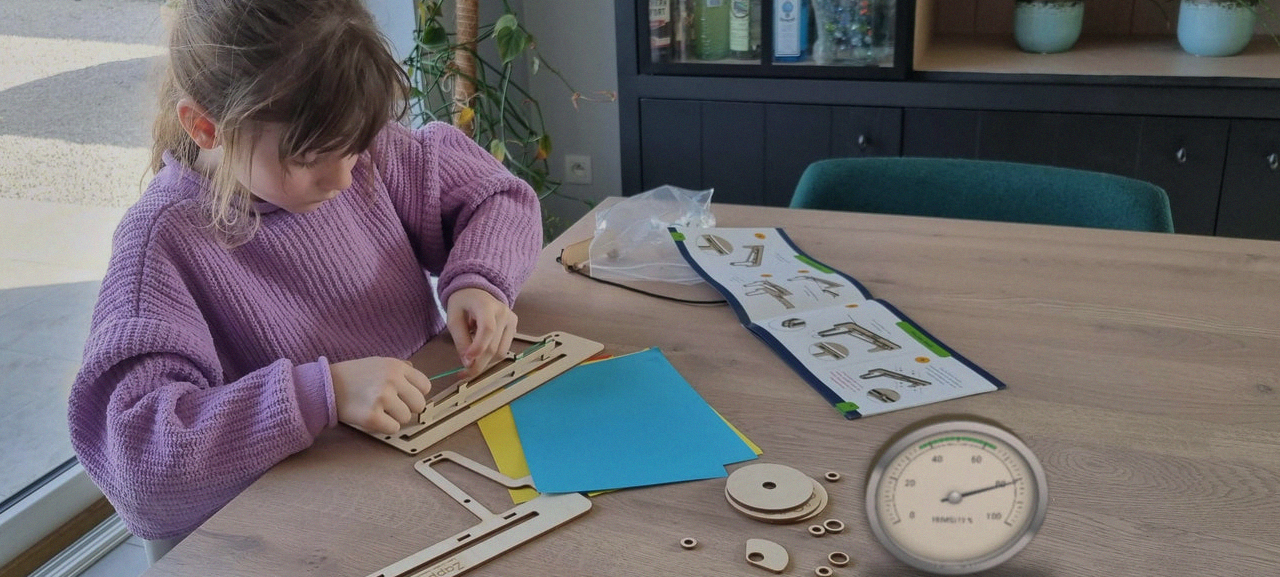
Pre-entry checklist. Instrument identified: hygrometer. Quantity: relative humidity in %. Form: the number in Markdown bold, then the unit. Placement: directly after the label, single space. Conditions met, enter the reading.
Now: **80** %
